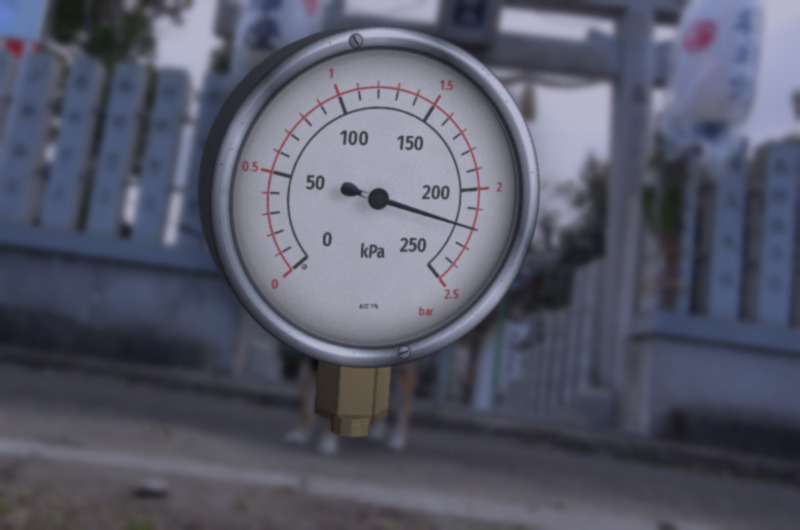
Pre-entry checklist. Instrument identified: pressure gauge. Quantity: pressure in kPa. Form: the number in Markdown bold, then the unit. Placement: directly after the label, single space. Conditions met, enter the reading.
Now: **220** kPa
